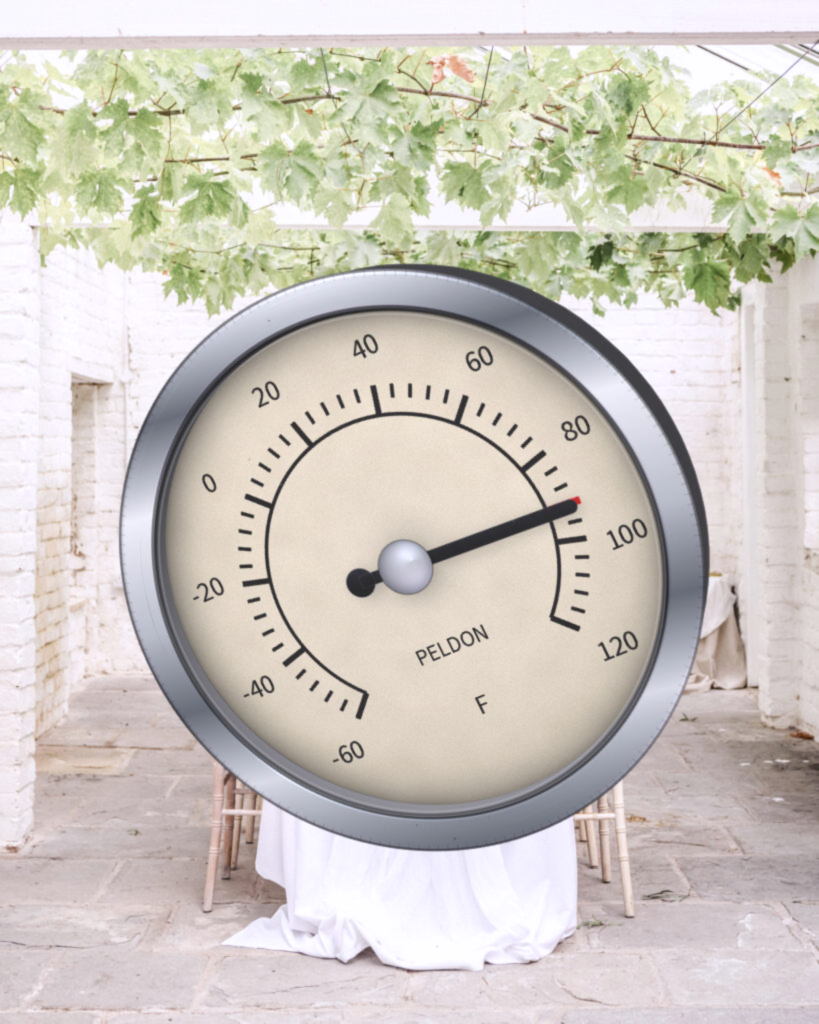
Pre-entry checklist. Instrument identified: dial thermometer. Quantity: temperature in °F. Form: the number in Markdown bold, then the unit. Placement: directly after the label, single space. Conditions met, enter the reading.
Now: **92** °F
